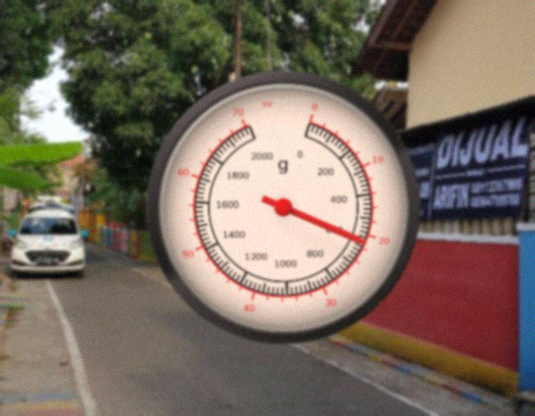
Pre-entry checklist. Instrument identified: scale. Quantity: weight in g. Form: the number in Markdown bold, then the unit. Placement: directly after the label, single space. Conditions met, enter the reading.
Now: **600** g
